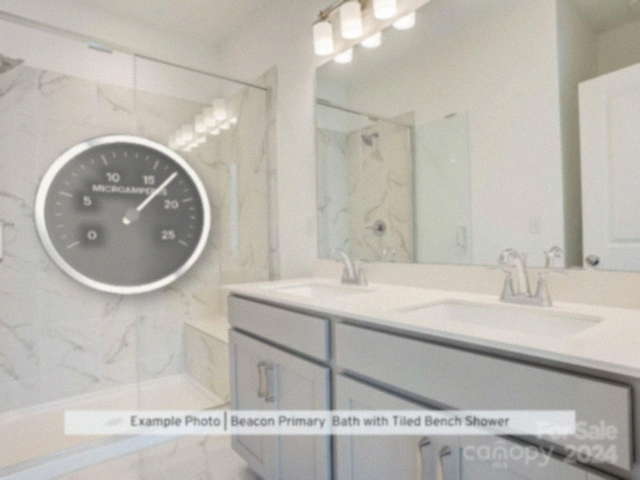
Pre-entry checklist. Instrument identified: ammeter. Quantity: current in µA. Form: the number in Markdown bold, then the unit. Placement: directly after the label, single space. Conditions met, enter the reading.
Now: **17** µA
